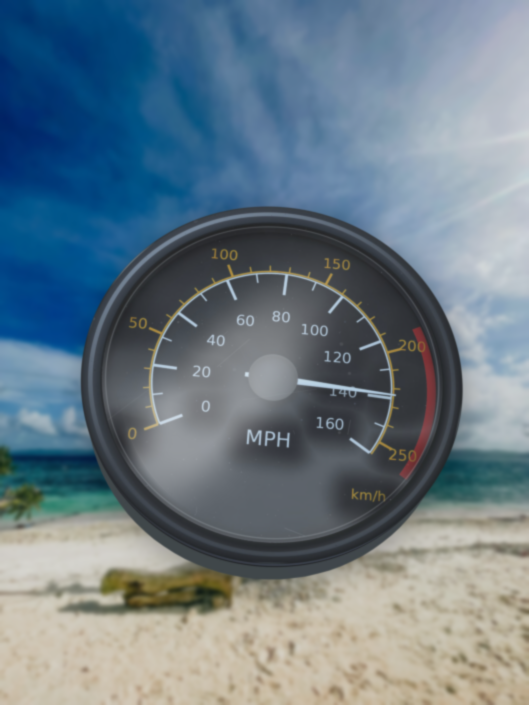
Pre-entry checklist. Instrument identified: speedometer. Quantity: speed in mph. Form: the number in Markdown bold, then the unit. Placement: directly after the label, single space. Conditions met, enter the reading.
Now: **140** mph
